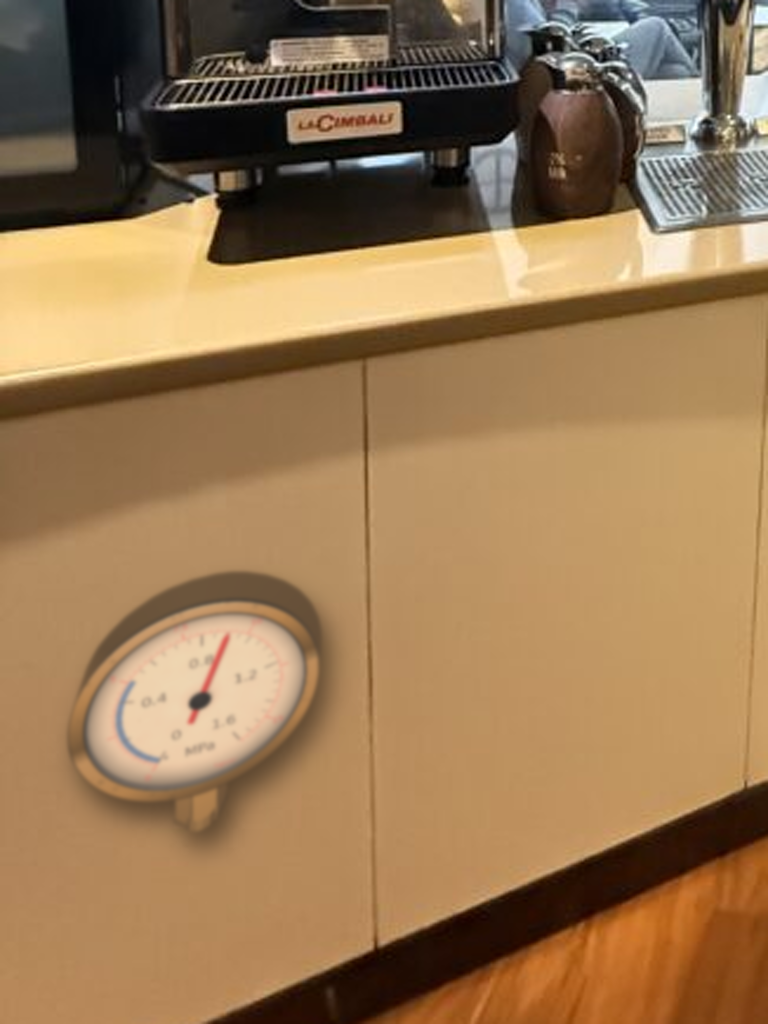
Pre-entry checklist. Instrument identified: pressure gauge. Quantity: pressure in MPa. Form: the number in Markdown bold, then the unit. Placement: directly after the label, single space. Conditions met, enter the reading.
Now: **0.9** MPa
